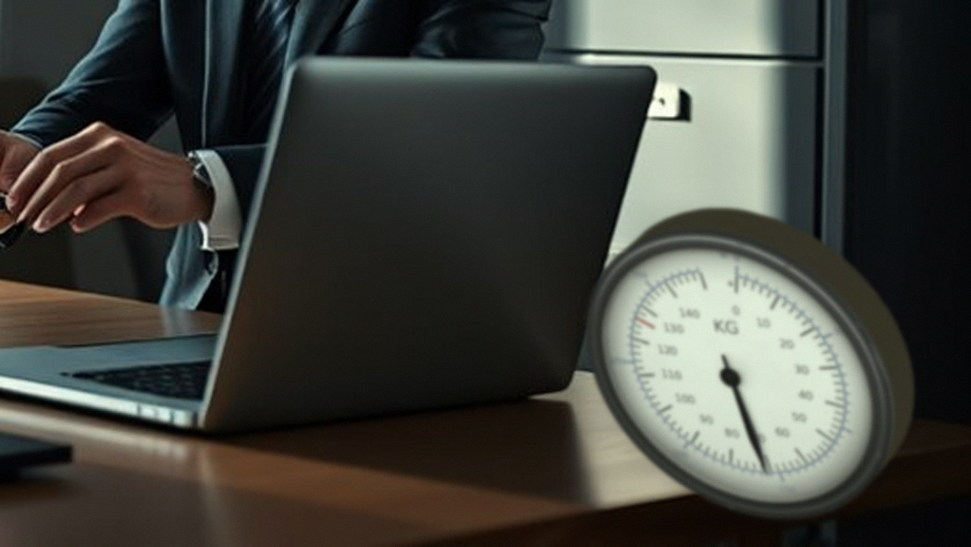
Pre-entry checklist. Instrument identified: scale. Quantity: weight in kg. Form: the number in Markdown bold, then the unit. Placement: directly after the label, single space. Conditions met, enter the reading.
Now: **70** kg
